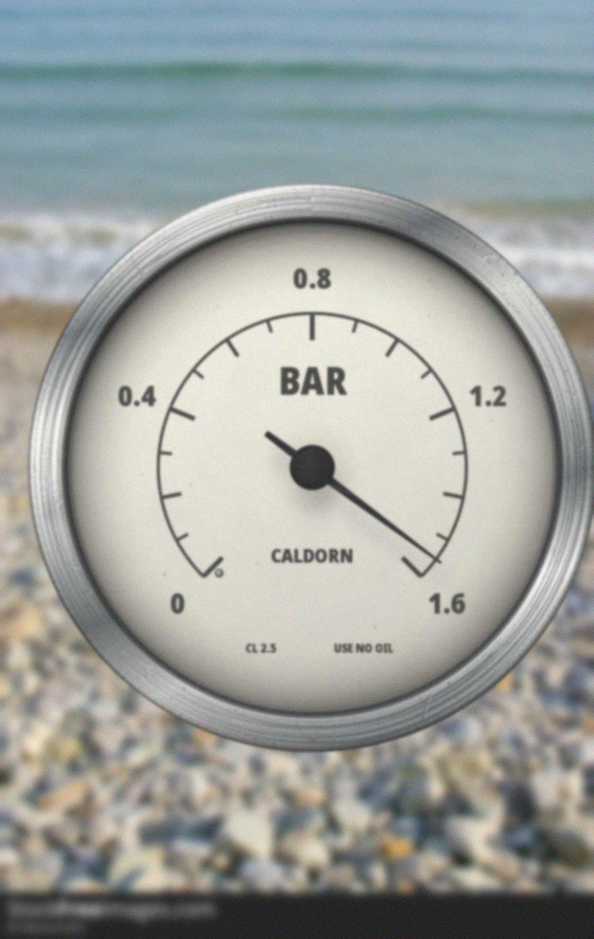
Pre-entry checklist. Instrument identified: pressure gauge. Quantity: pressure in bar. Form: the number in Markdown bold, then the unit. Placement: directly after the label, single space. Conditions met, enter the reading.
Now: **1.55** bar
